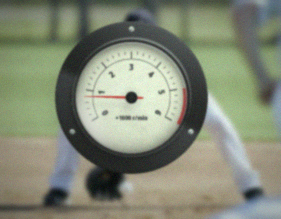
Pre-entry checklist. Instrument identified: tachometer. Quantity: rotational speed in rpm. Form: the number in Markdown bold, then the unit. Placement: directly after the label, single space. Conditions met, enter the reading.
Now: **800** rpm
